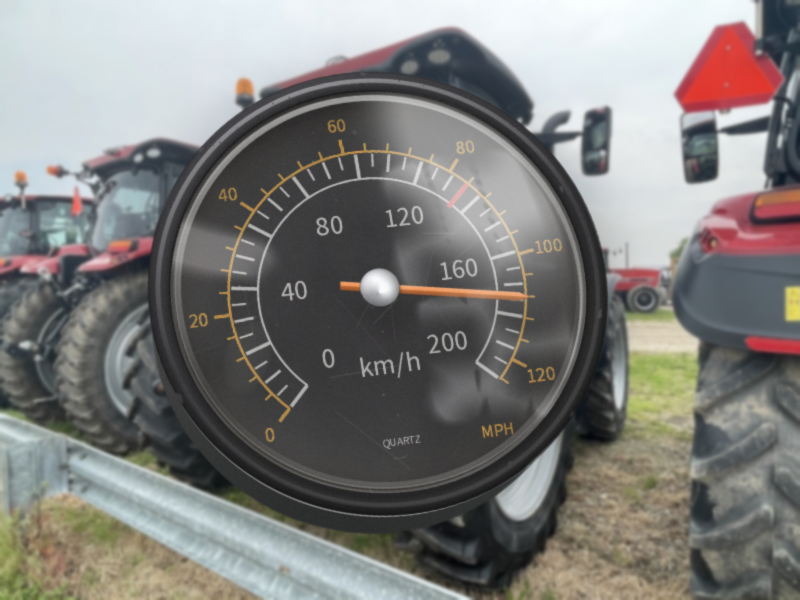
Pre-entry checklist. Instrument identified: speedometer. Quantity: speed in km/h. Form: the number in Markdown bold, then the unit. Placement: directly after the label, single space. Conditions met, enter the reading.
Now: **175** km/h
